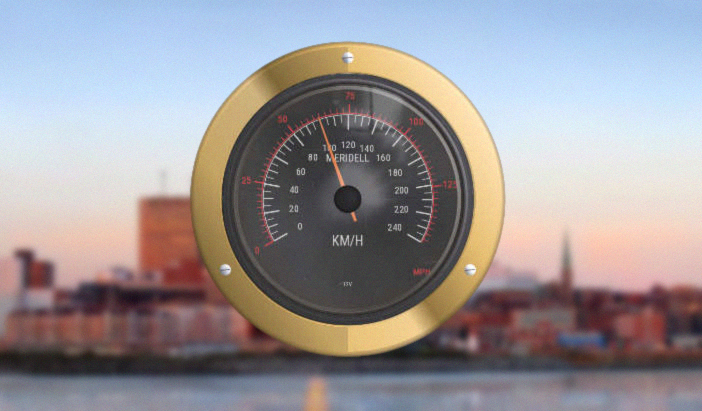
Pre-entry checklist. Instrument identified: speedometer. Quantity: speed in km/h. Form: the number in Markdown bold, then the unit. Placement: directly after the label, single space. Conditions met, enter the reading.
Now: **100** km/h
